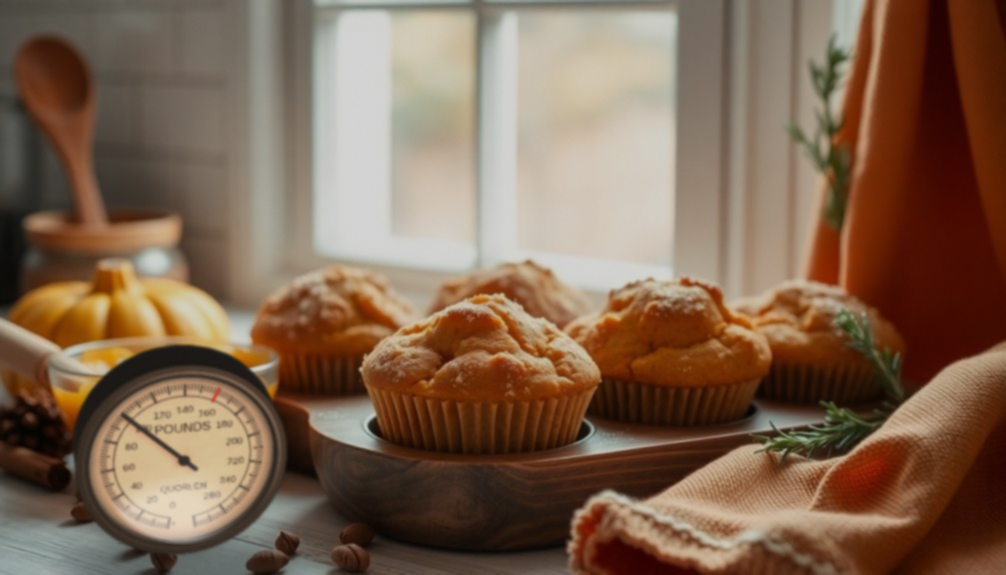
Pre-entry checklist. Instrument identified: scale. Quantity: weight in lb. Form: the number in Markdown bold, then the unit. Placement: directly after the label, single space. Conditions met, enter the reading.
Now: **100** lb
